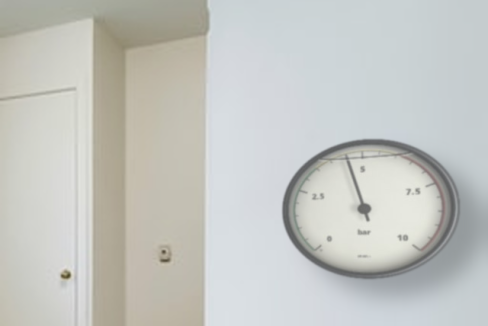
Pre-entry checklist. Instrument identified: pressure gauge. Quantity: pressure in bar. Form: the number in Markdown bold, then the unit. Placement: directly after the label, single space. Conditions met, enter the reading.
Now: **4.5** bar
